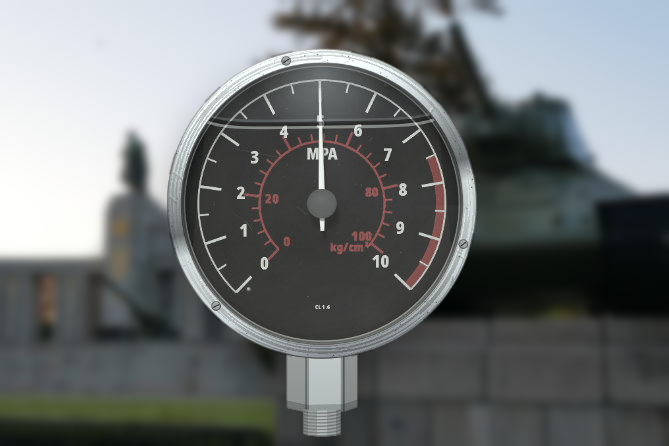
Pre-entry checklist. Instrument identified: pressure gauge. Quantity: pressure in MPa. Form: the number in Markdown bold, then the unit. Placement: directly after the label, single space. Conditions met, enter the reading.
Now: **5** MPa
